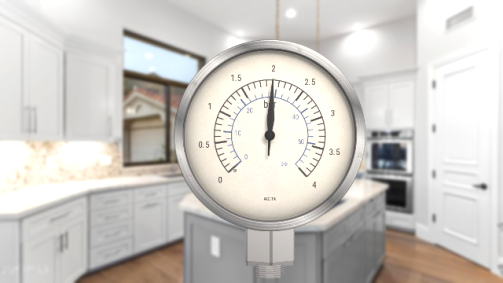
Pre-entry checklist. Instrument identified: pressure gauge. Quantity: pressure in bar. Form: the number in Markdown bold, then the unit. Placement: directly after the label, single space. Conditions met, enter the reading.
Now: **2** bar
